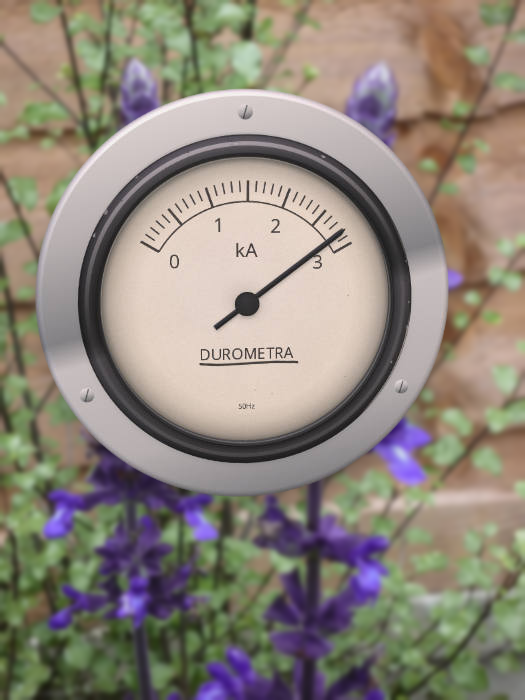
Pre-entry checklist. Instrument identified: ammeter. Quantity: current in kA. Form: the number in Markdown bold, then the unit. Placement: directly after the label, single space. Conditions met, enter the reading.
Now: **2.8** kA
